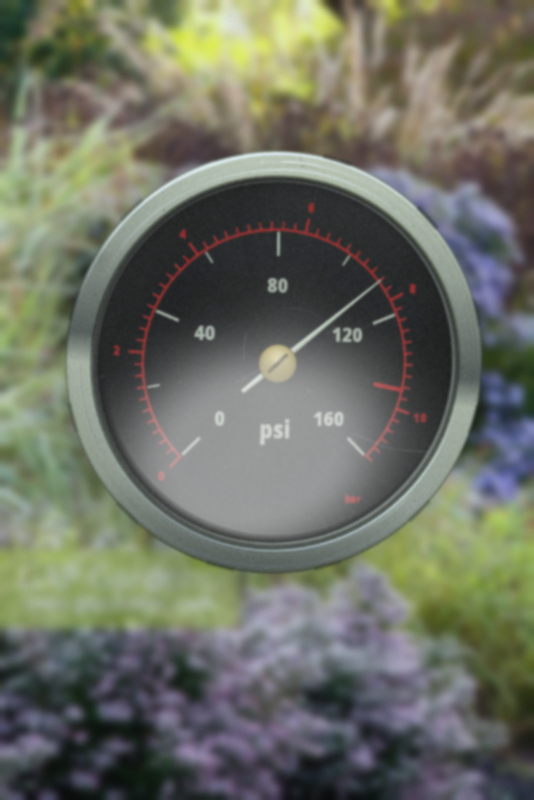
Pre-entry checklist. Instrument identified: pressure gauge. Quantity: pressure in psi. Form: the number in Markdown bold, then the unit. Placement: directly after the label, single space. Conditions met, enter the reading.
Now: **110** psi
